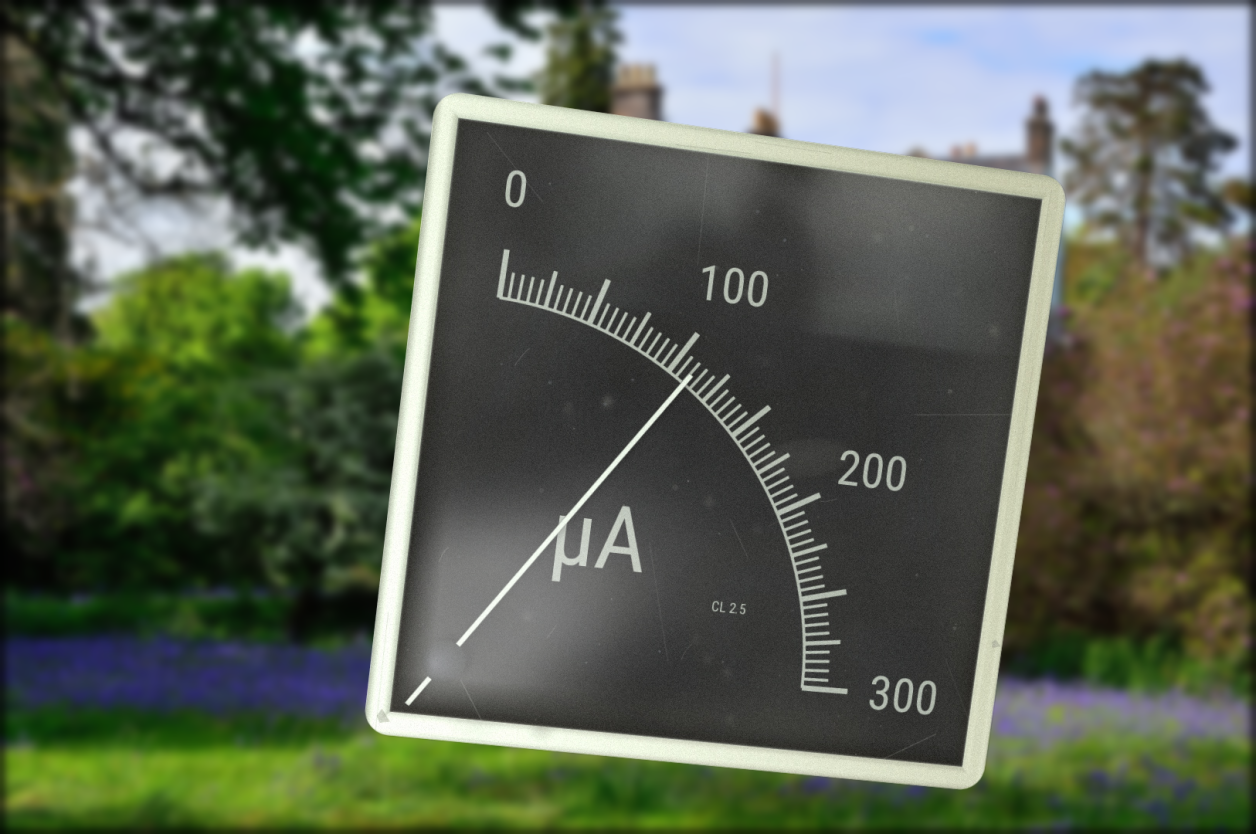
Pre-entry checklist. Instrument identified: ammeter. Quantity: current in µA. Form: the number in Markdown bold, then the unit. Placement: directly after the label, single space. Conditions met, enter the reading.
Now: **110** µA
